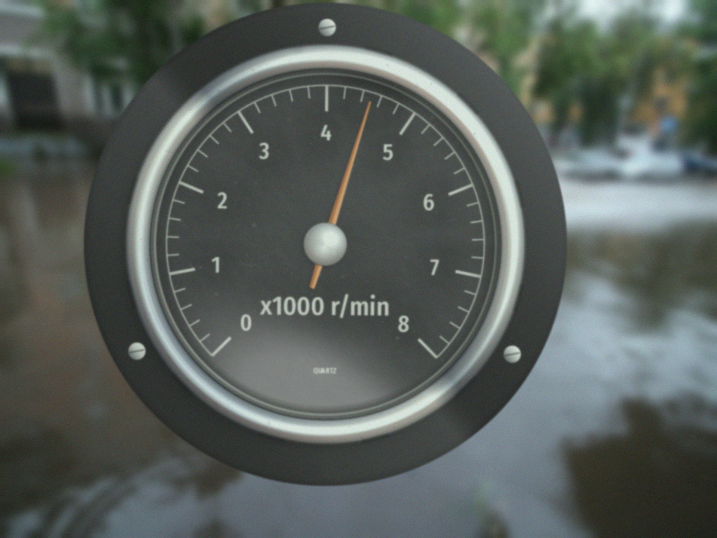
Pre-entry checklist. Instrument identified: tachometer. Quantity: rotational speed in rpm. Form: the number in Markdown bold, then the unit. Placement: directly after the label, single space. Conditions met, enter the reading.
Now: **4500** rpm
